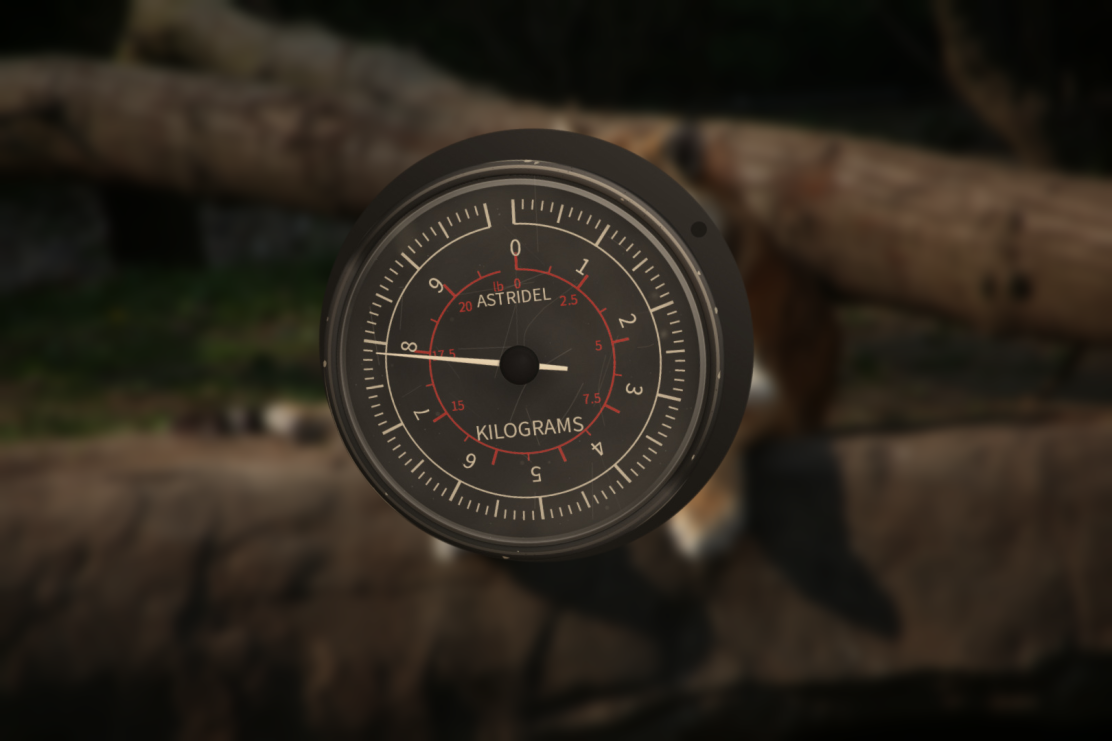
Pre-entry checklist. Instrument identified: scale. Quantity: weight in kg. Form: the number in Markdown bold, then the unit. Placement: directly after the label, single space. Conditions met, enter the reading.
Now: **7.9** kg
